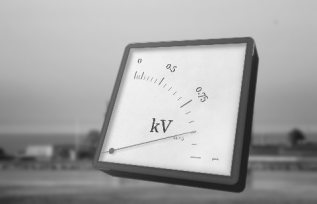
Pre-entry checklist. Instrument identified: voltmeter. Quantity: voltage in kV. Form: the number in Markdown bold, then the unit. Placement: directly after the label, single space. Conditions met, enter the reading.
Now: **0.9** kV
